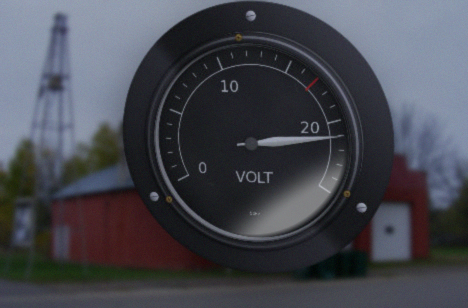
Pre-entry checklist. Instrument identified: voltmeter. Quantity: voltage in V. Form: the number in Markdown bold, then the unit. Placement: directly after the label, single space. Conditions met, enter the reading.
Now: **21** V
